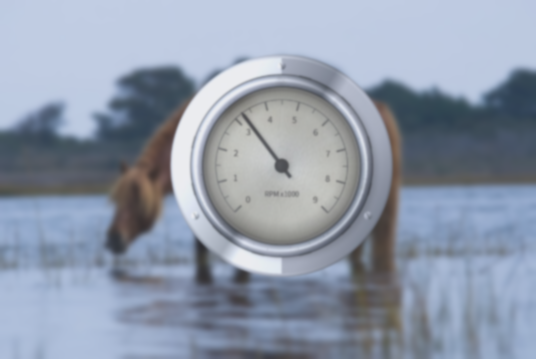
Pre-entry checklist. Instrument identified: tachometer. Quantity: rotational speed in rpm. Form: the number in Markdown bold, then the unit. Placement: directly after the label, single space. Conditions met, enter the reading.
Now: **3250** rpm
